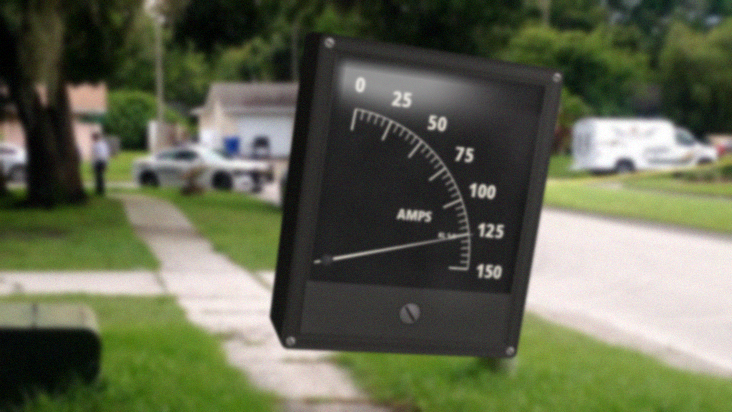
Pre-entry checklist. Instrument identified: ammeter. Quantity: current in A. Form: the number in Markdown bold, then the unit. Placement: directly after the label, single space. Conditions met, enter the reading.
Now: **125** A
